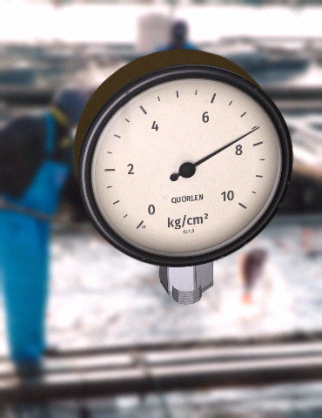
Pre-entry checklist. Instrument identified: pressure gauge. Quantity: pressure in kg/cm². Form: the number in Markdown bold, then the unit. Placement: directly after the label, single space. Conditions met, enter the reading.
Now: **7.5** kg/cm²
